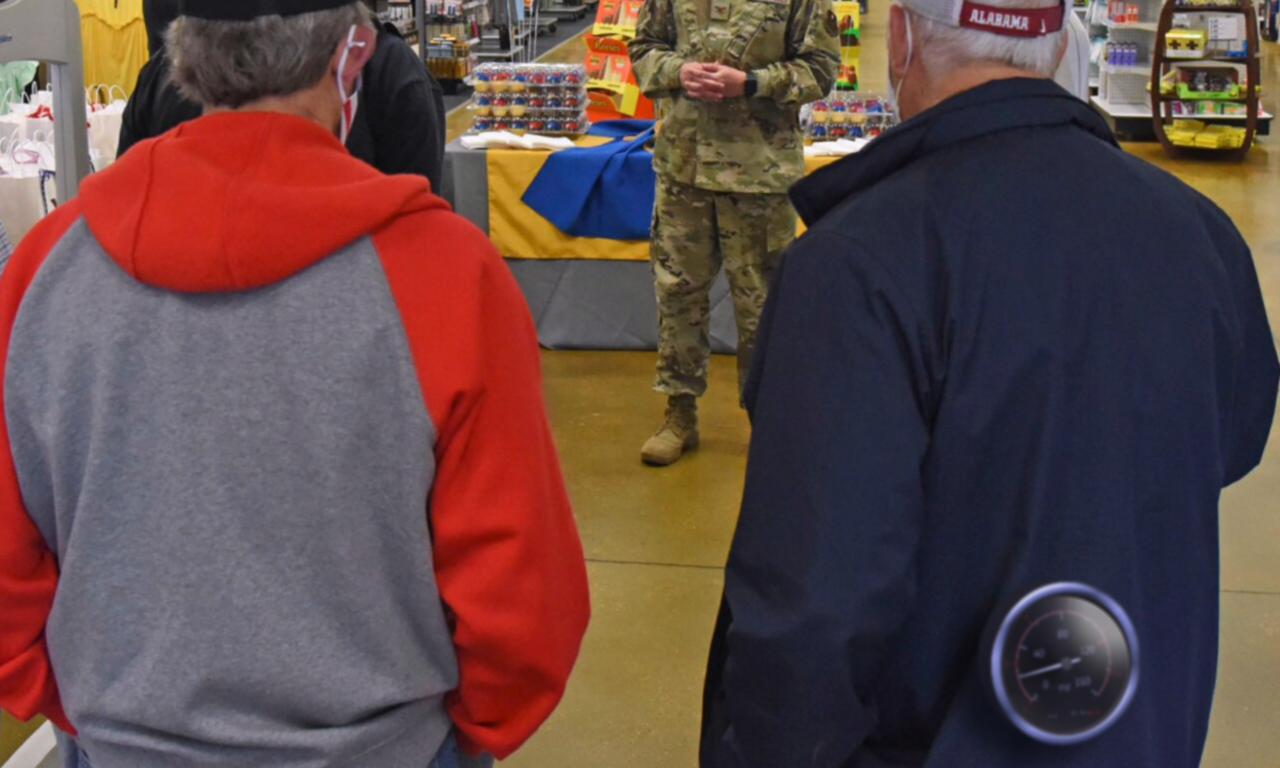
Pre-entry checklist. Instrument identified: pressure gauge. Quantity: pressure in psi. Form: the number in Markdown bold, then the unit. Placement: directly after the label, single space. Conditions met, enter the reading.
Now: **20** psi
